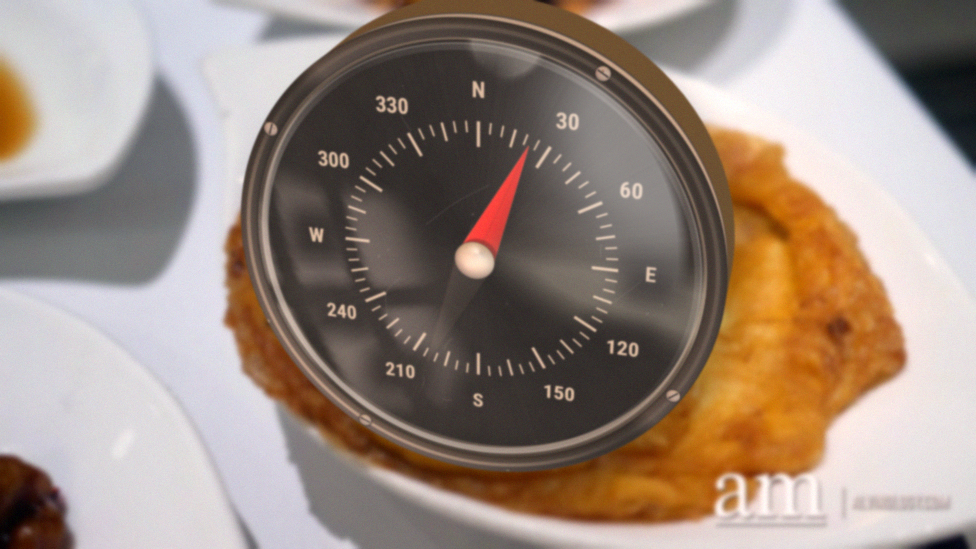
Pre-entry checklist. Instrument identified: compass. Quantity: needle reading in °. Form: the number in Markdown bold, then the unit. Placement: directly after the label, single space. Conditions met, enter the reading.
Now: **22.5** °
